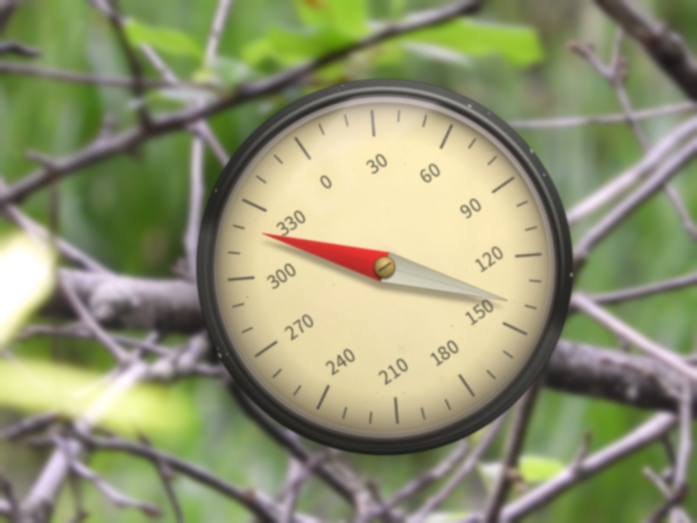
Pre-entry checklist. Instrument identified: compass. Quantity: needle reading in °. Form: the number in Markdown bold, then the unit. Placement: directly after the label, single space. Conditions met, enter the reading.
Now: **320** °
